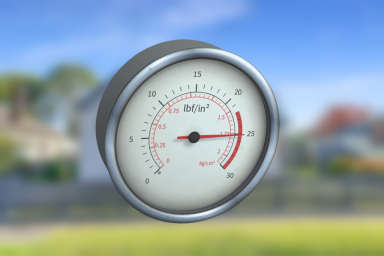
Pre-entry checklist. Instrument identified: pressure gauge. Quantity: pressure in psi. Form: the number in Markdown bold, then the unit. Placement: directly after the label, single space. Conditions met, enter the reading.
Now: **25** psi
